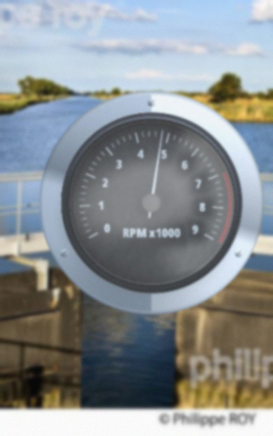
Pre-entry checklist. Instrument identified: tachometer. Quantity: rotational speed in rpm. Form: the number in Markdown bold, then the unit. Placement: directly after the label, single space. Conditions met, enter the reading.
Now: **4800** rpm
